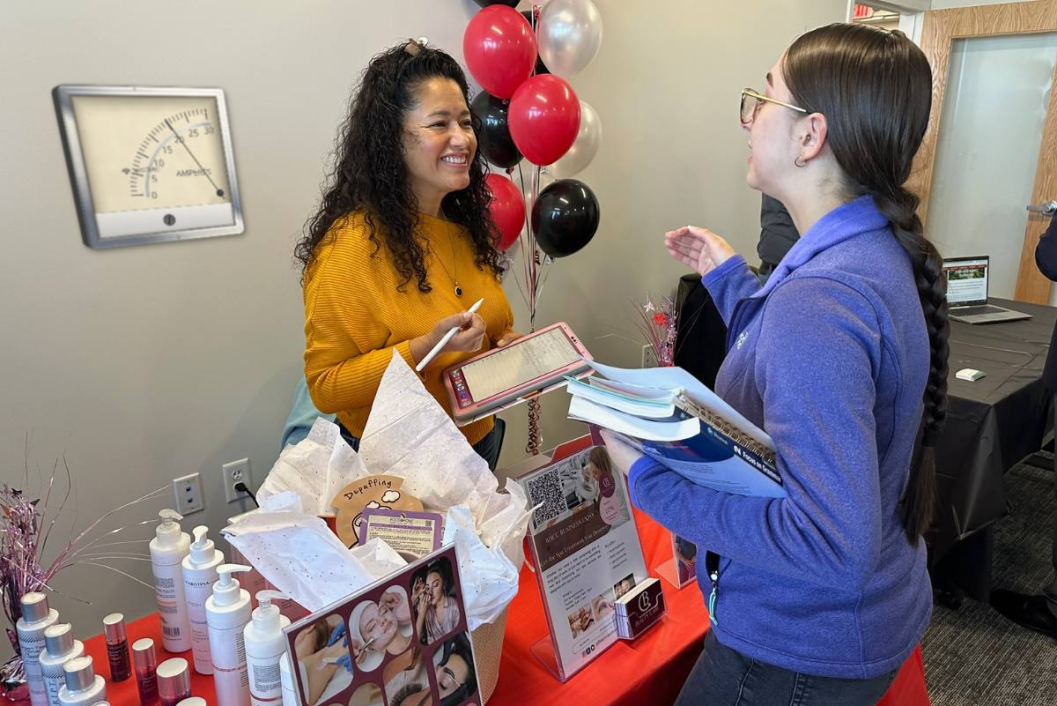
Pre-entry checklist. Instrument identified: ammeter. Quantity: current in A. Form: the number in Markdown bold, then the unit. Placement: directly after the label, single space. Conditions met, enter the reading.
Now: **20** A
